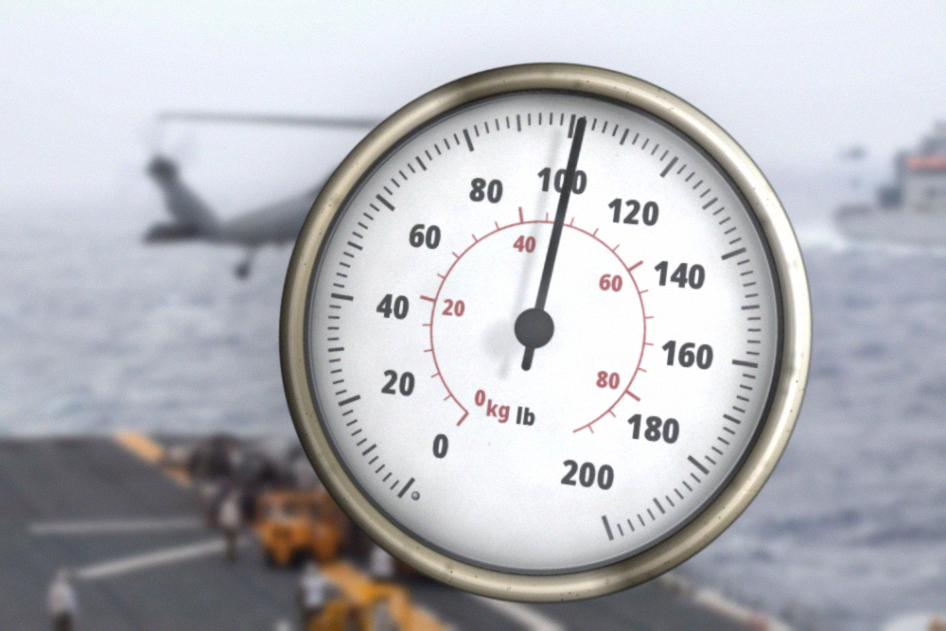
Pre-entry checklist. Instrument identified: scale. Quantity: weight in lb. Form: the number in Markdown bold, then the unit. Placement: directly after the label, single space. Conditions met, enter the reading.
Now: **102** lb
